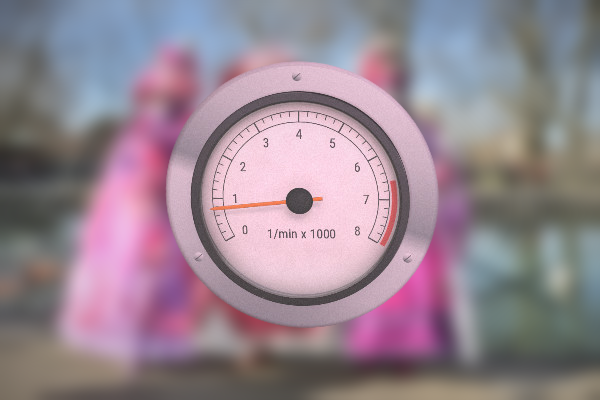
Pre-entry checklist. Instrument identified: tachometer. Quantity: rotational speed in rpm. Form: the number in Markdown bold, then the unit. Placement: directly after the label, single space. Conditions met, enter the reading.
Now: **800** rpm
